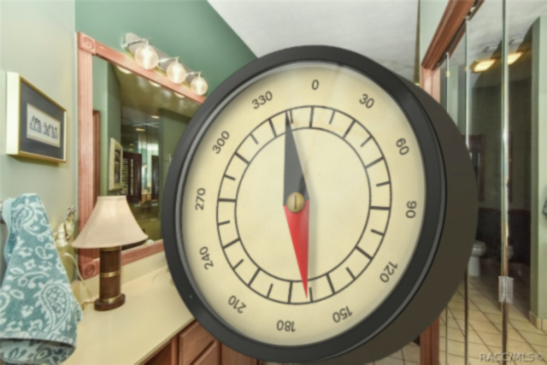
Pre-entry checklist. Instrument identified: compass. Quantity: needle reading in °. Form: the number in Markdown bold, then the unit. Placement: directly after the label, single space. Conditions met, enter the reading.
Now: **165** °
